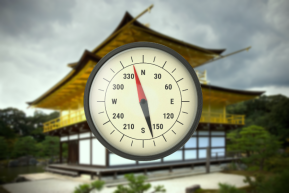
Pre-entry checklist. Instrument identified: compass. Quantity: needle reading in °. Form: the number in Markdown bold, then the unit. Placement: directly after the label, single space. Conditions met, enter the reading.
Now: **345** °
